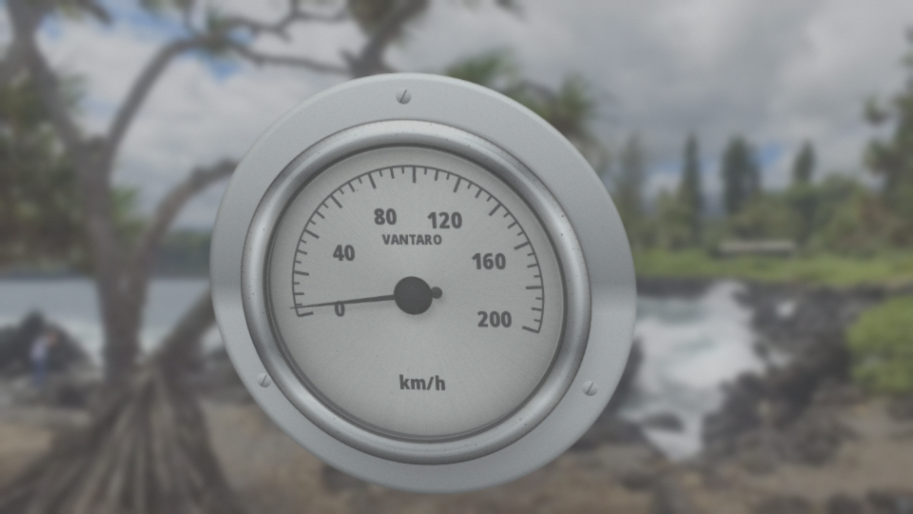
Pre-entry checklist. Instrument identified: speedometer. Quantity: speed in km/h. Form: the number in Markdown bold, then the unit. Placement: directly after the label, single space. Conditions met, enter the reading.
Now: **5** km/h
